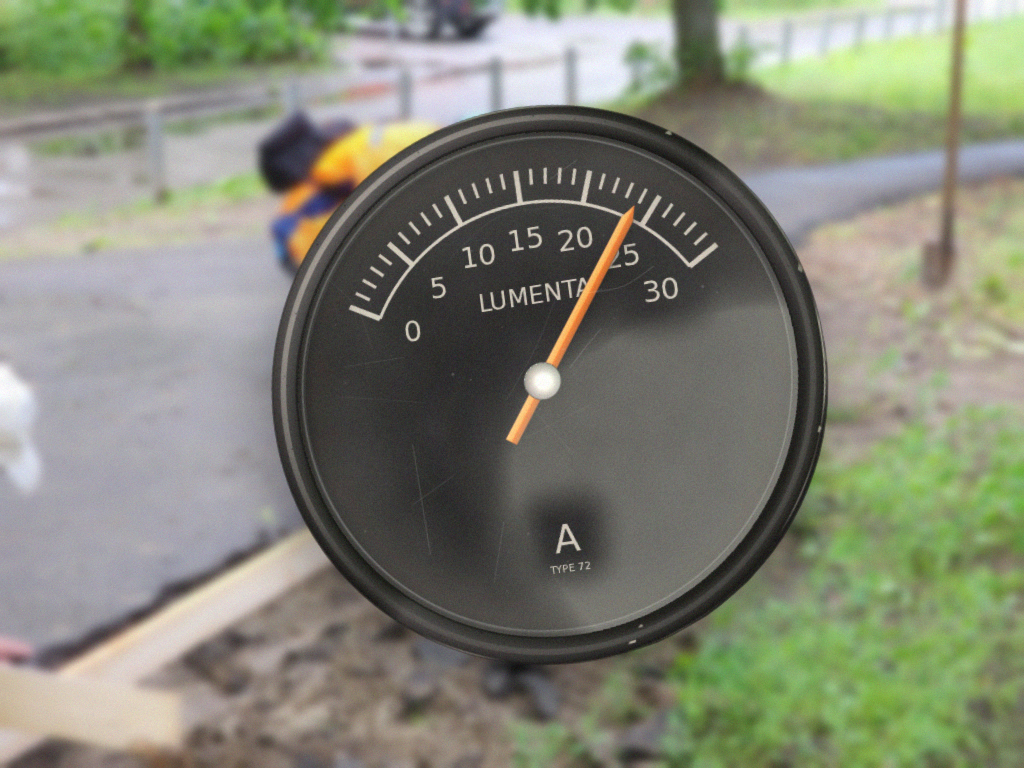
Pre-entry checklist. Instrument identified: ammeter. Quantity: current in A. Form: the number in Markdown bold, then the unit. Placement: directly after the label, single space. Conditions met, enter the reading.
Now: **24** A
